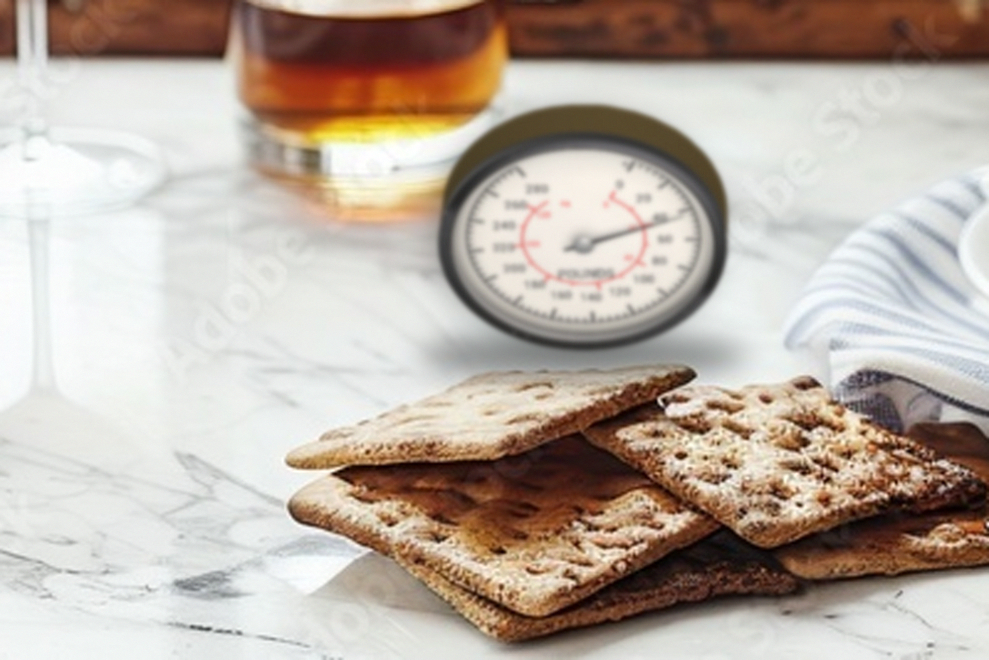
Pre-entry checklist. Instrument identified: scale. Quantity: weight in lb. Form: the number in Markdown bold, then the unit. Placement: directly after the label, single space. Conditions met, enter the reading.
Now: **40** lb
